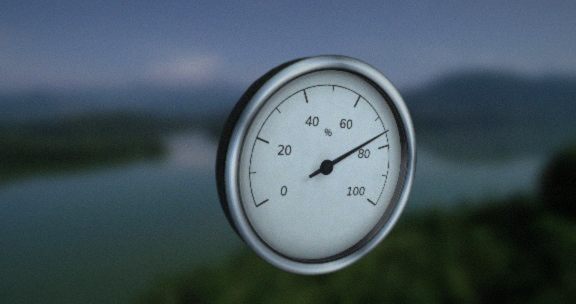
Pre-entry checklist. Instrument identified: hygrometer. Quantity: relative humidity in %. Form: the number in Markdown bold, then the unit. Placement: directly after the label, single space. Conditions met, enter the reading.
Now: **75** %
